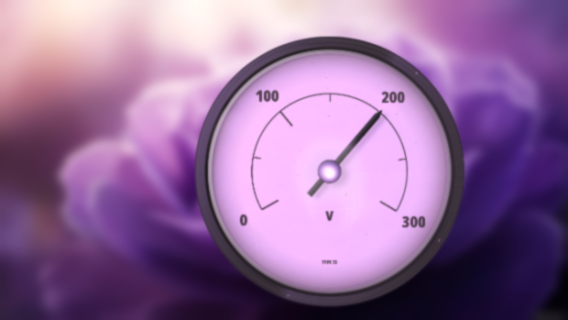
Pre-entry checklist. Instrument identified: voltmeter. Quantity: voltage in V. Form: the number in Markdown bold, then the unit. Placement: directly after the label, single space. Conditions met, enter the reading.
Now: **200** V
